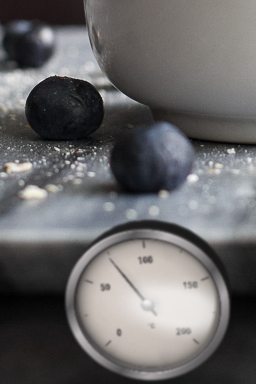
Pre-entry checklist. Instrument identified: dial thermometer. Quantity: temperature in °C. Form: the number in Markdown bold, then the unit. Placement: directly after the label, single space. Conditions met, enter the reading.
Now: **75** °C
